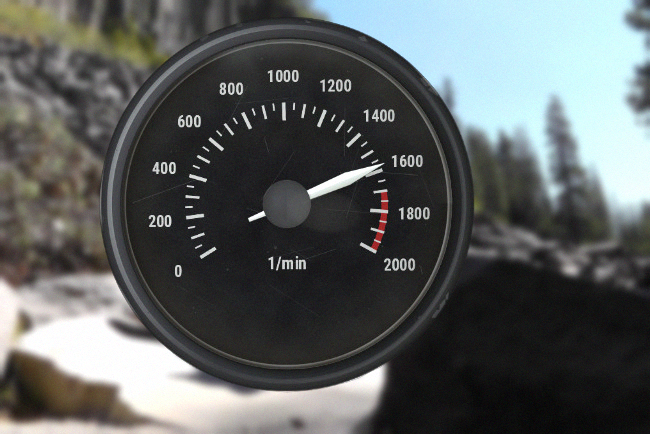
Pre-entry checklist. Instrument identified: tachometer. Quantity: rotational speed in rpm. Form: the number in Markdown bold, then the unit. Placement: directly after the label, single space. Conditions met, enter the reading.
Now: **1575** rpm
